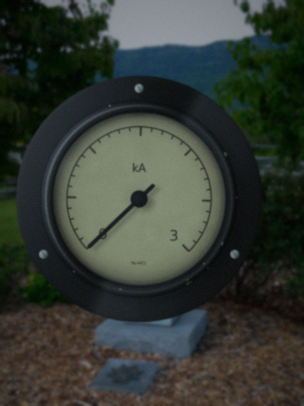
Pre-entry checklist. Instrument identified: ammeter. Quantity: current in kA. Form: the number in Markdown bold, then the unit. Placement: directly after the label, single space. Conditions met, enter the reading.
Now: **0** kA
